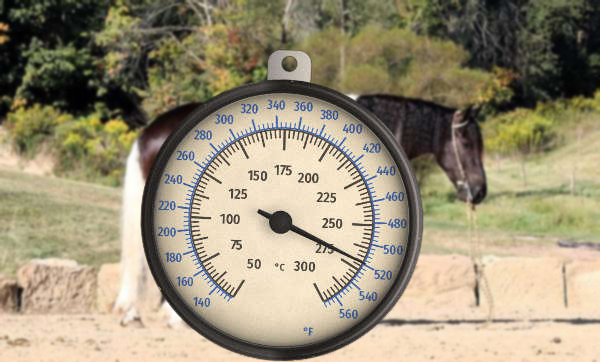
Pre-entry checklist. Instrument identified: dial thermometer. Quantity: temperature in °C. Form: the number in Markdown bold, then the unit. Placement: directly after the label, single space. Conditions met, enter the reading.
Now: **270** °C
